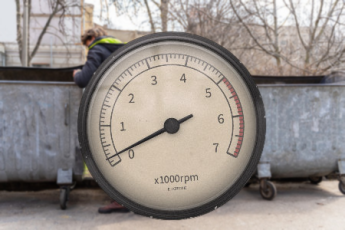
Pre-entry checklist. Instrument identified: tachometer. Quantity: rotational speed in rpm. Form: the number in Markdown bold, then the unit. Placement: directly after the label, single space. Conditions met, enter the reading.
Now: **200** rpm
